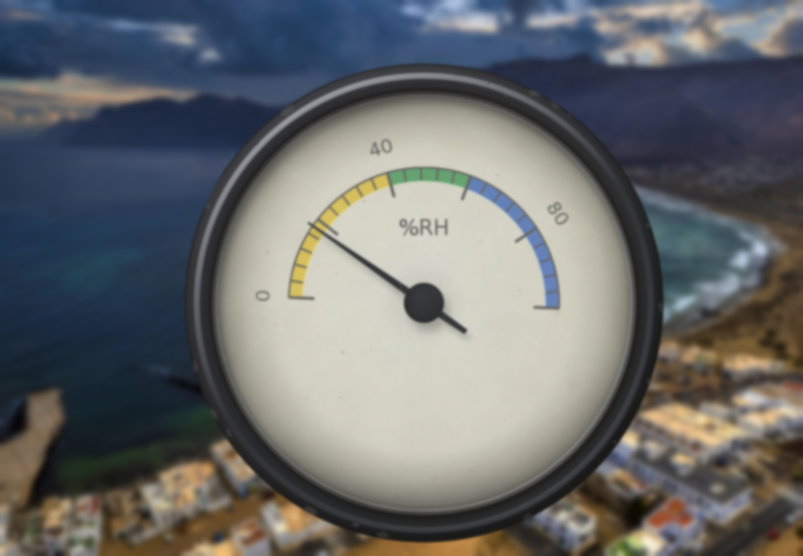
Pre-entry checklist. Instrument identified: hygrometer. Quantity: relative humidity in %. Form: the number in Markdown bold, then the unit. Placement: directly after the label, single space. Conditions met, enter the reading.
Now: **18** %
